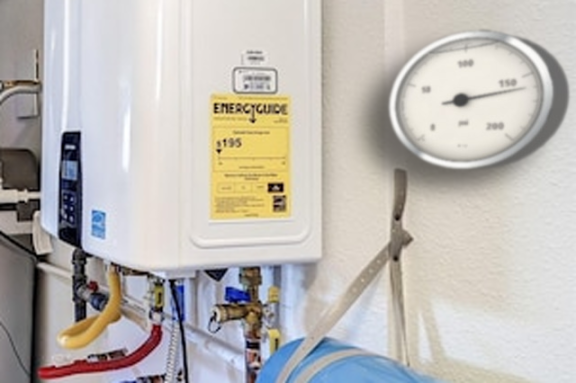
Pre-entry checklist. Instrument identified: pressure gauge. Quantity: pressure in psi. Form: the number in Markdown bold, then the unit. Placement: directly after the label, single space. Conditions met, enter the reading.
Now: **160** psi
